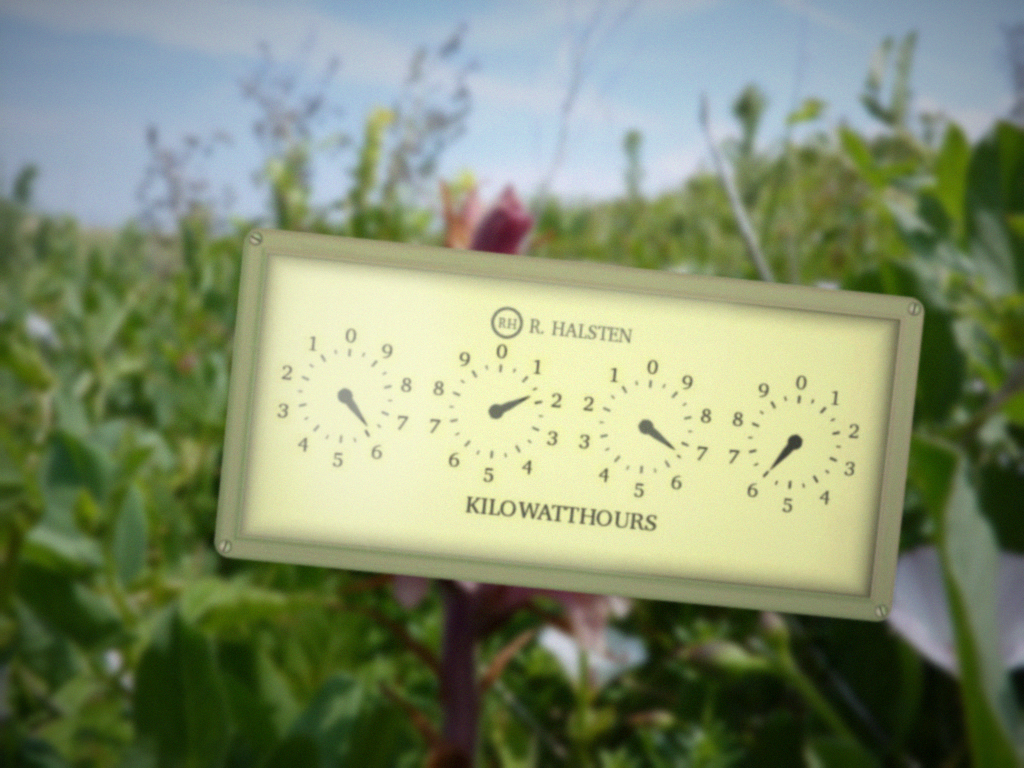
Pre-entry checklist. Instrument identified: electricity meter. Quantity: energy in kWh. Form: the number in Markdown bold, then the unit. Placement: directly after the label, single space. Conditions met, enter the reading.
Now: **6166** kWh
